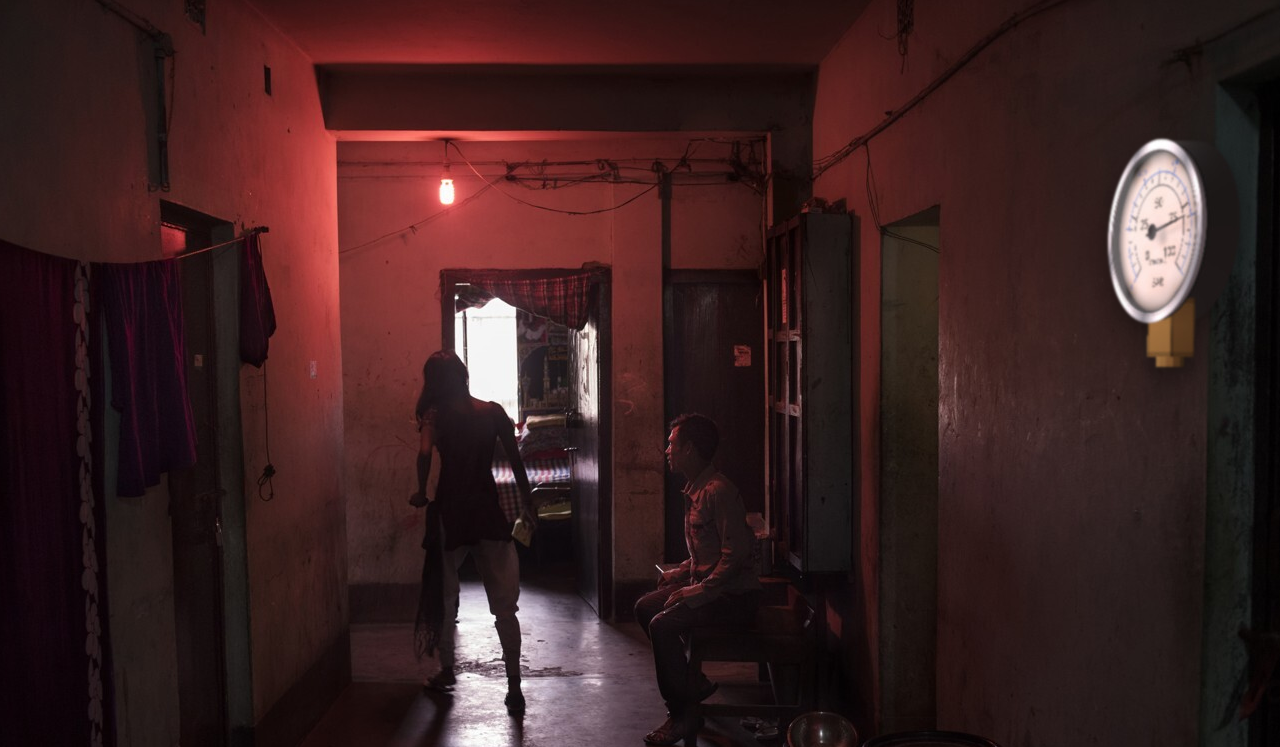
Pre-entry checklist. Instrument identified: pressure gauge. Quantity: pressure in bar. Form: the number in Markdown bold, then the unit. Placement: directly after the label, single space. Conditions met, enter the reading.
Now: **80** bar
